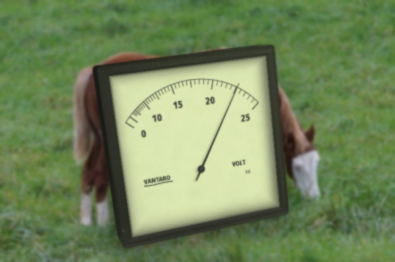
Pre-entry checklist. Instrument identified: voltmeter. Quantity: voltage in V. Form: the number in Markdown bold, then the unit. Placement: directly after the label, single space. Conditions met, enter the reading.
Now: **22.5** V
